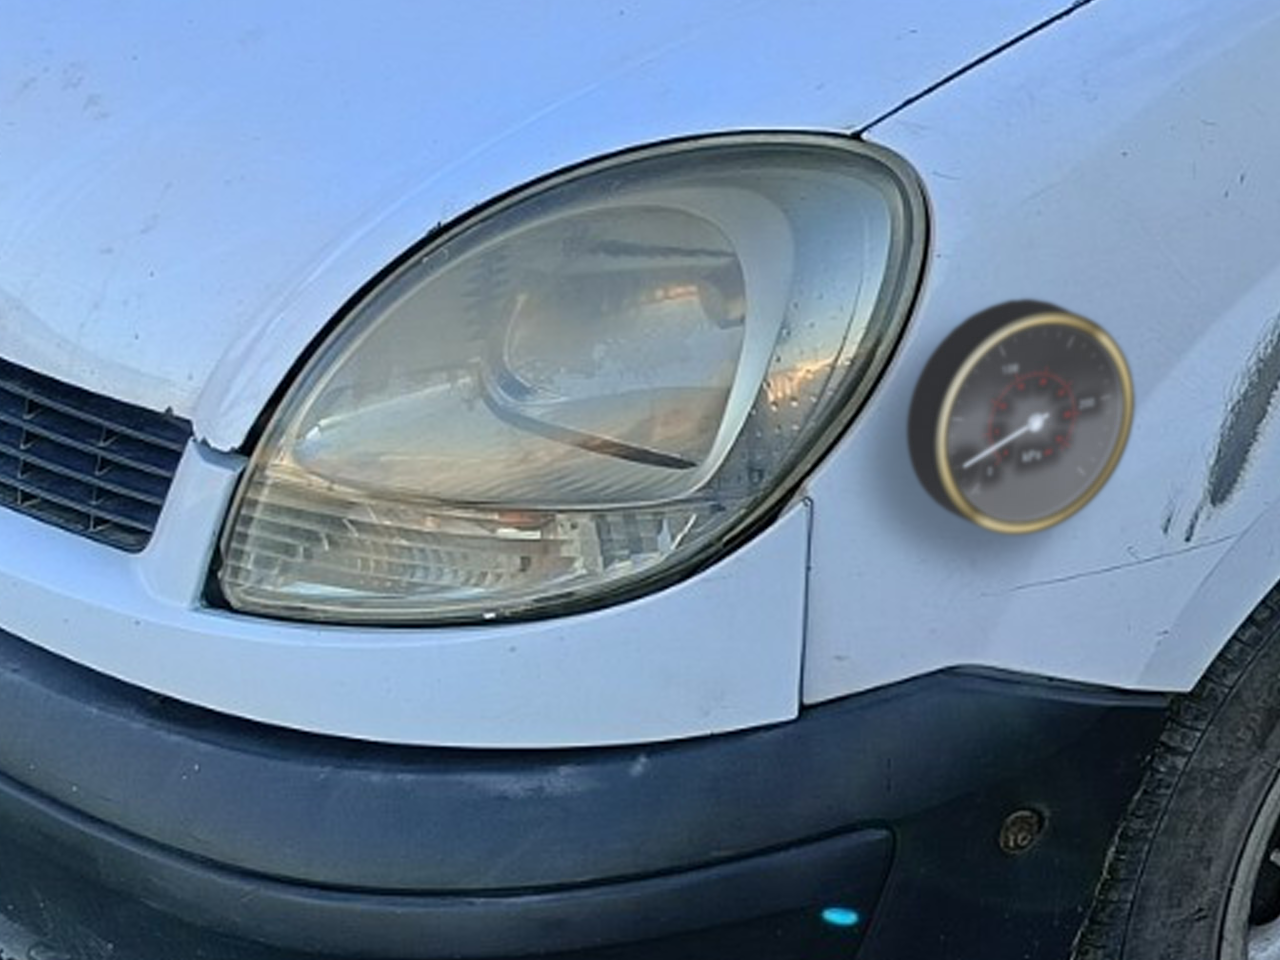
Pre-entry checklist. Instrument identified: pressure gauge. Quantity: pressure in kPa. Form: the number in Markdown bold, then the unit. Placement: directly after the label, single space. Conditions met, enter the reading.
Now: **20** kPa
